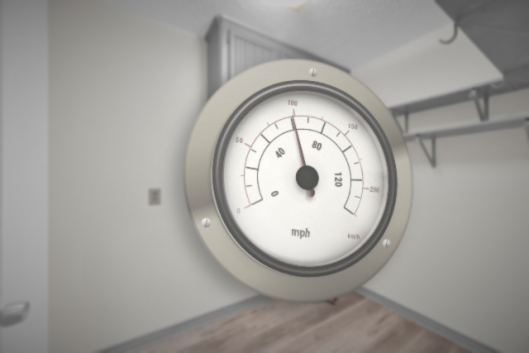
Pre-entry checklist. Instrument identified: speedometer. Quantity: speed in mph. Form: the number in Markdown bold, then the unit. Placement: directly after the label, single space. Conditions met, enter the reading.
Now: **60** mph
